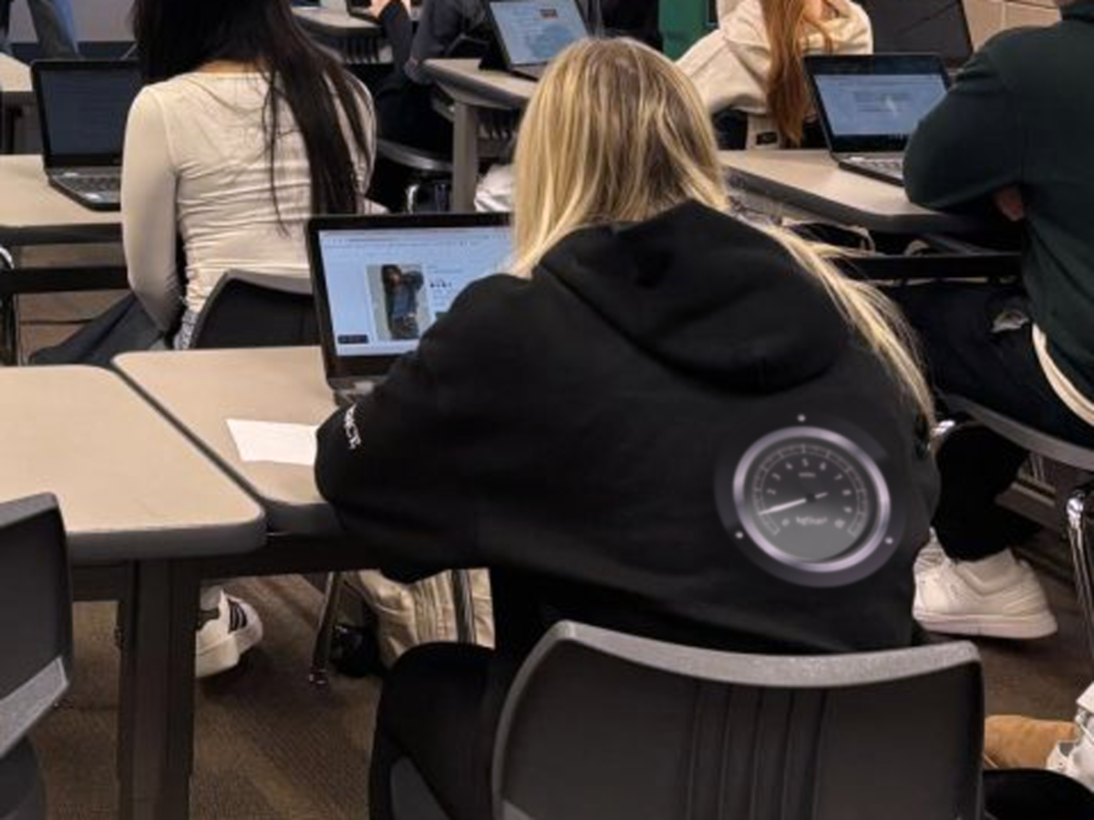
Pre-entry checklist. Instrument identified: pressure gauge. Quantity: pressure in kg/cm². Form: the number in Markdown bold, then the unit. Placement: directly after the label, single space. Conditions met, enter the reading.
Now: **1** kg/cm²
